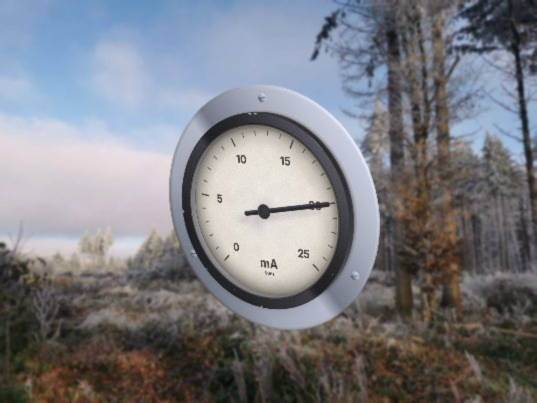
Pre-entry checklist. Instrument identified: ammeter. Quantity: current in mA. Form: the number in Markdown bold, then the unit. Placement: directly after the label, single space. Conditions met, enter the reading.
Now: **20** mA
